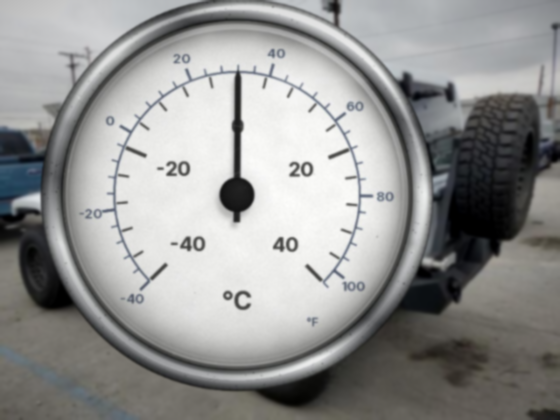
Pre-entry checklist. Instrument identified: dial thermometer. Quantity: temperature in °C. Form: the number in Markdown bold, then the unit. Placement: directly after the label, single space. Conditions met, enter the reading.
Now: **0** °C
